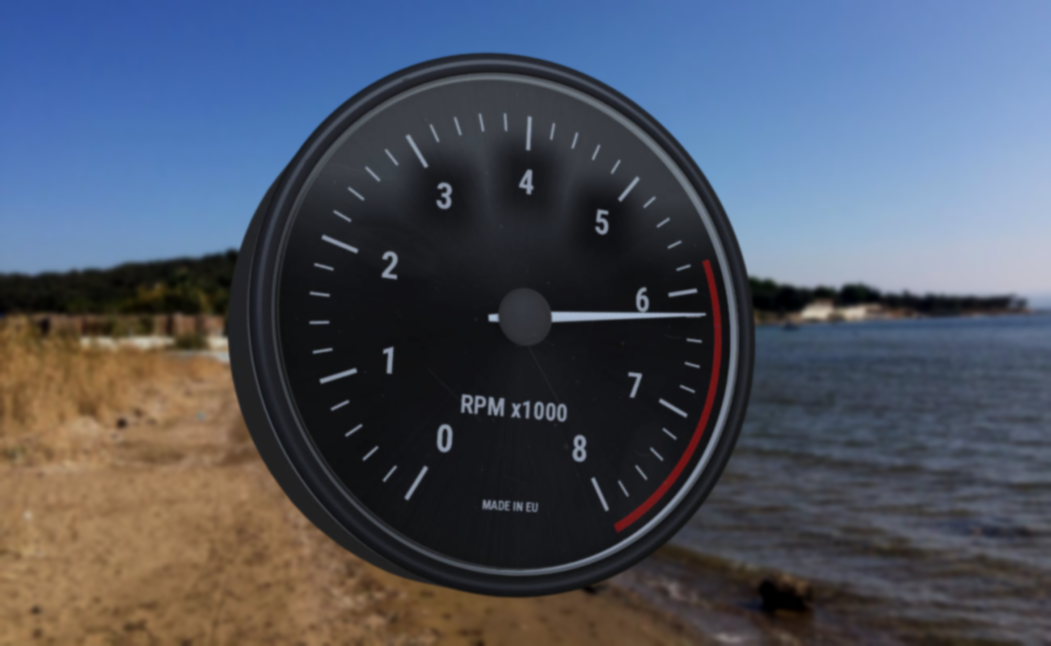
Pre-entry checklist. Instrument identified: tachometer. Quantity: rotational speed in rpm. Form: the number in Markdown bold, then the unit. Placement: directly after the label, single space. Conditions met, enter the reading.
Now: **6200** rpm
